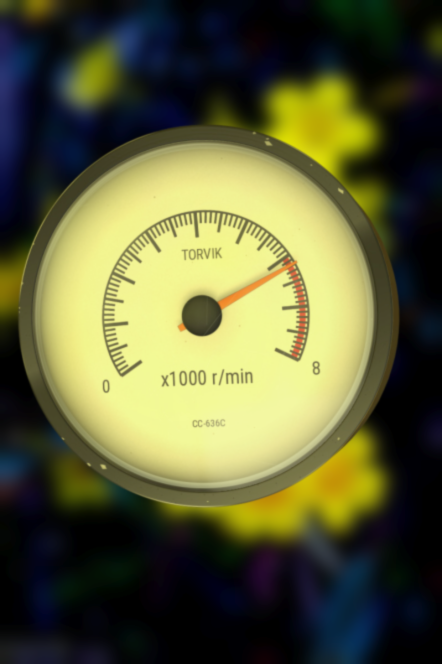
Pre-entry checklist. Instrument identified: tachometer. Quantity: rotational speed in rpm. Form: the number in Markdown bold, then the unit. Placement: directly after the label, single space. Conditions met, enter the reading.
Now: **6200** rpm
